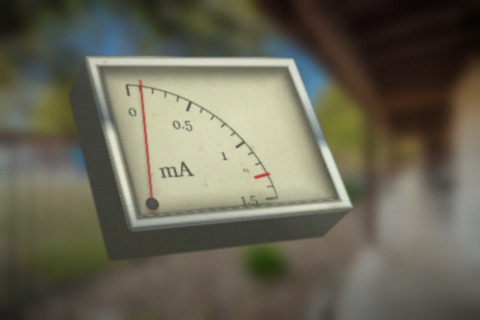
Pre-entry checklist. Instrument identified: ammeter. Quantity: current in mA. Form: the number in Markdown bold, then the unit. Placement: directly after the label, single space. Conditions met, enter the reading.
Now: **0.1** mA
